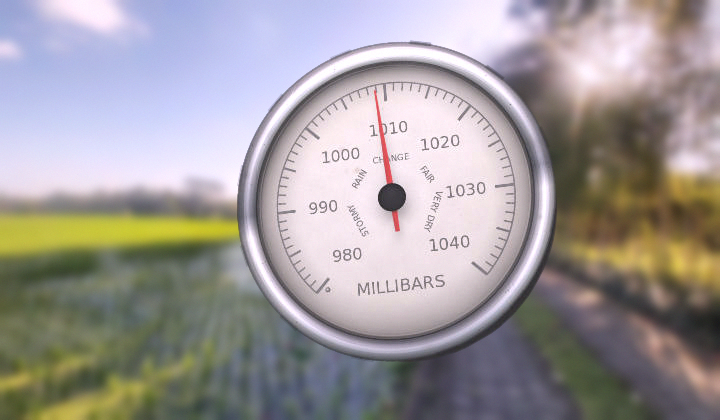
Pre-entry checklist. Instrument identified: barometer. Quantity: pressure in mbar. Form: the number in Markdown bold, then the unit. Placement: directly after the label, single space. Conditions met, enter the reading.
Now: **1009** mbar
